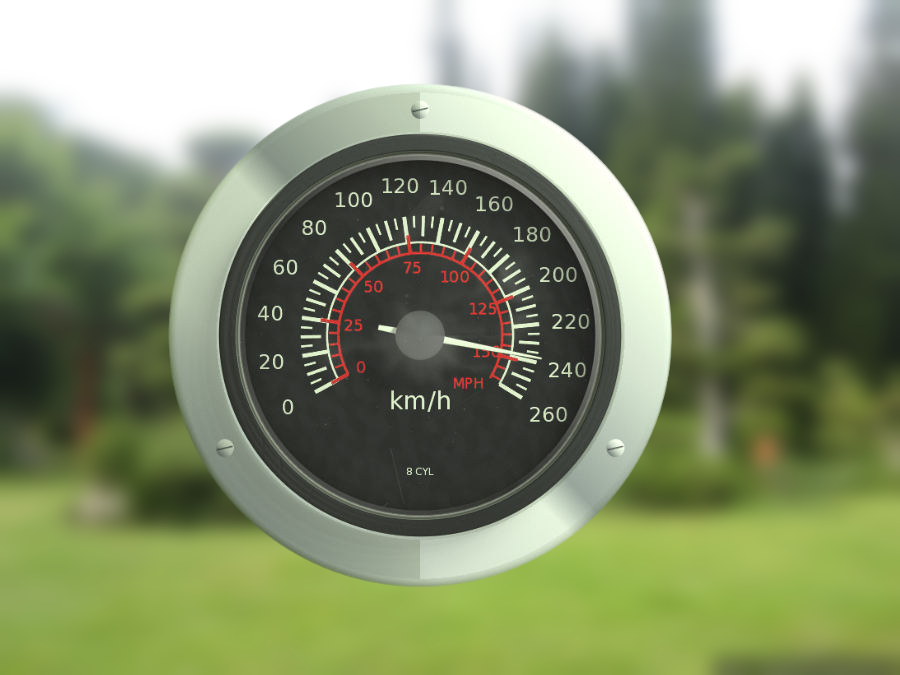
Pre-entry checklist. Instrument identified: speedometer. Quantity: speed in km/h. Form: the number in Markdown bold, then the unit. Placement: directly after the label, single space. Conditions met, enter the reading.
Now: **237.5** km/h
